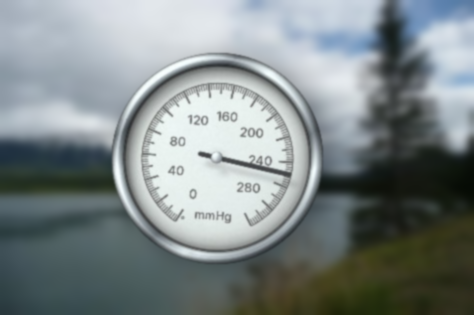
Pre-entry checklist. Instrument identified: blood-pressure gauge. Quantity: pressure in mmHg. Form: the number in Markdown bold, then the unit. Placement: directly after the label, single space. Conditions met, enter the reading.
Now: **250** mmHg
